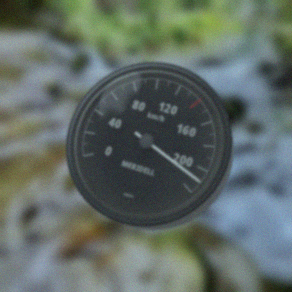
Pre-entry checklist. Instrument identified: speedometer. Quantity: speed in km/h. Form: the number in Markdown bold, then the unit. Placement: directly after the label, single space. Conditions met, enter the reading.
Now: **210** km/h
